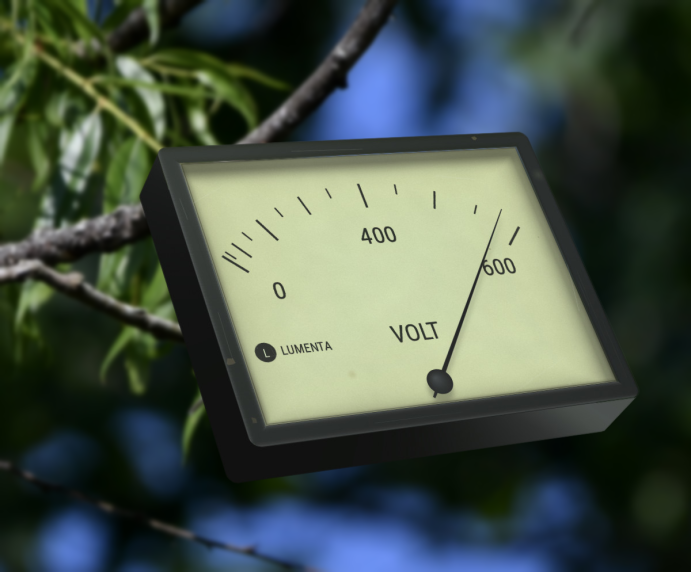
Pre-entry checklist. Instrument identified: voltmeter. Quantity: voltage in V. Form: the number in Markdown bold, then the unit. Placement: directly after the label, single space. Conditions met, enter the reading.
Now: **575** V
